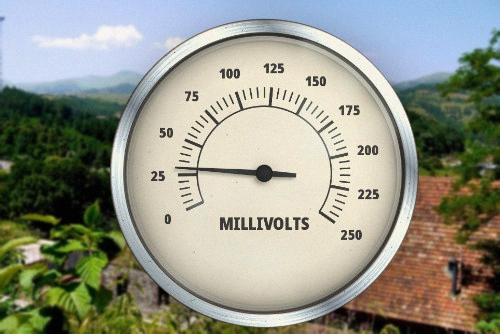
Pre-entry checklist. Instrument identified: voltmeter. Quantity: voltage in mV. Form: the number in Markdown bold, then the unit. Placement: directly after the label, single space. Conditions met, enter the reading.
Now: **30** mV
